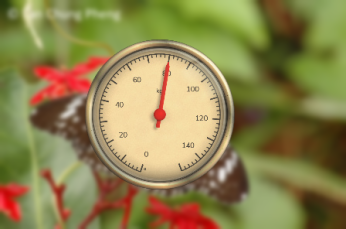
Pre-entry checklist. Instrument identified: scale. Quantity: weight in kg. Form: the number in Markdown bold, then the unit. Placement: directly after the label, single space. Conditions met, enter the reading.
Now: **80** kg
